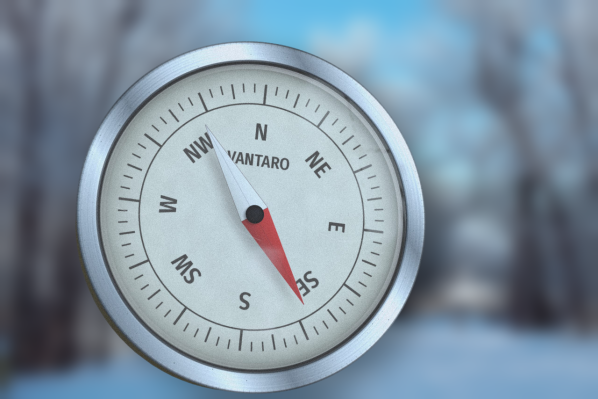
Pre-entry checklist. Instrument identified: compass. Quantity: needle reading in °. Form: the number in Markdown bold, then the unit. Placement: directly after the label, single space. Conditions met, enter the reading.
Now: **145** °
